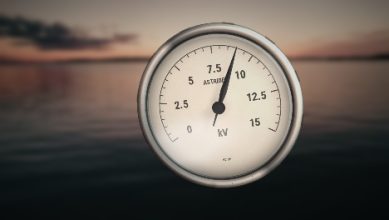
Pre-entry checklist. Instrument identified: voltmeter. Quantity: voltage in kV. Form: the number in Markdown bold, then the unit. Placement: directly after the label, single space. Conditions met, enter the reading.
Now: **9** kV
